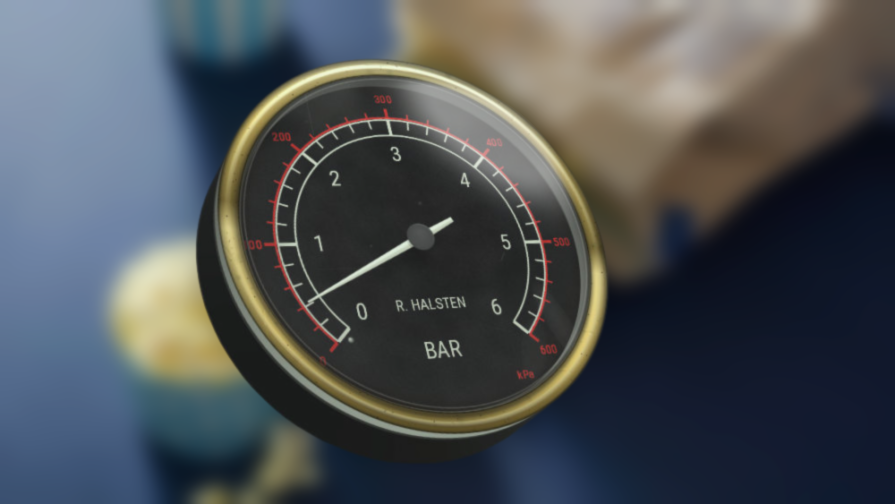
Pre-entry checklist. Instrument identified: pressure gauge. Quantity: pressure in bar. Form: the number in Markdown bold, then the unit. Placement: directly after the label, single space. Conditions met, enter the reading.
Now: **0.4** bar
